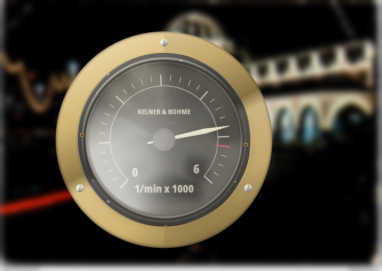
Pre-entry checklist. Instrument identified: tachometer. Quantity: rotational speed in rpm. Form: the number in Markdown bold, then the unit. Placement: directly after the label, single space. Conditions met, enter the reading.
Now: **4800** rpm
